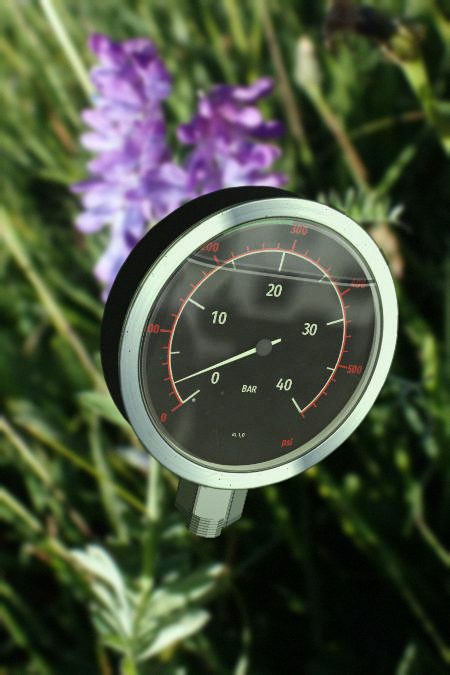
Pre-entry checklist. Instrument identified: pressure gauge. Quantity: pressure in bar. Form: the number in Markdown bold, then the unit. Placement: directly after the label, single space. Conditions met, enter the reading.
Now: **2.5** bar
